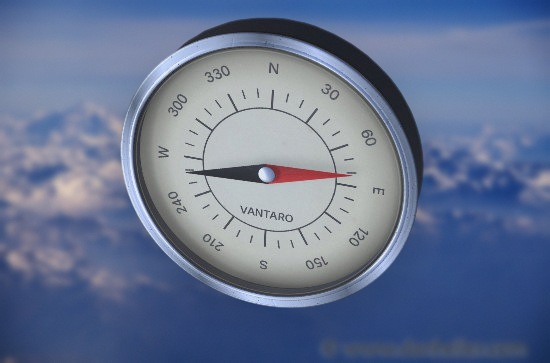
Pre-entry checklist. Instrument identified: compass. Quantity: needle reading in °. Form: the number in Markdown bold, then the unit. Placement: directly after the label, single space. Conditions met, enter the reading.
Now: **80** °
